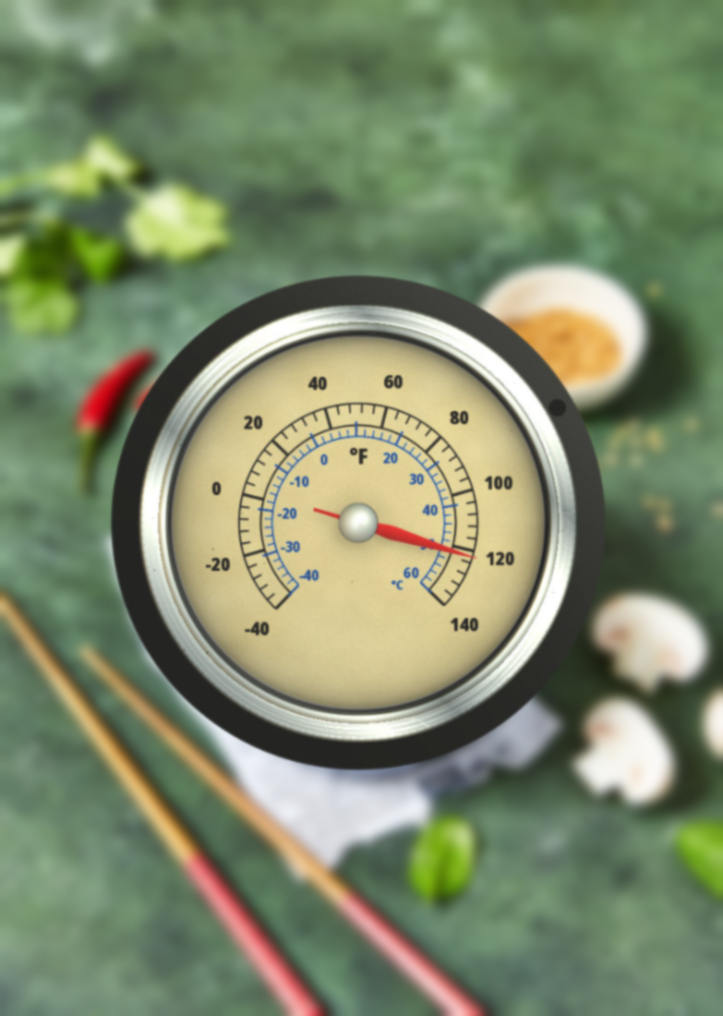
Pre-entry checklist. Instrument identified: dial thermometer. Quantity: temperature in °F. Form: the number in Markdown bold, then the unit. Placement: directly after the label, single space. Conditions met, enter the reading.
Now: **122** °F
